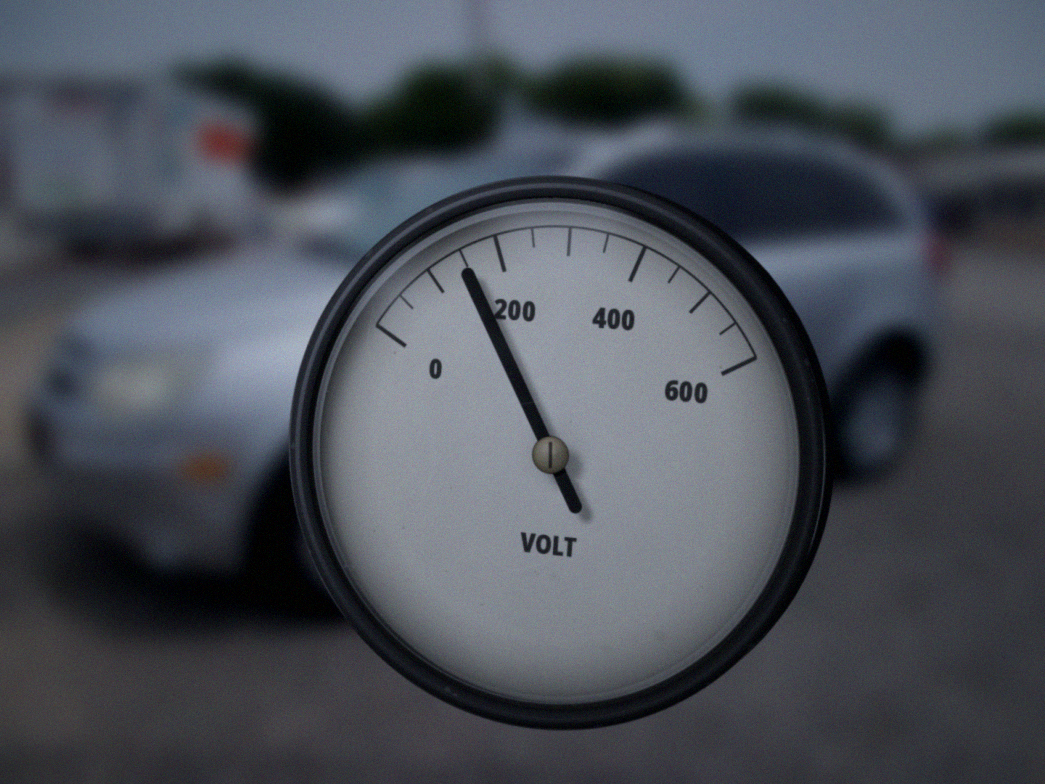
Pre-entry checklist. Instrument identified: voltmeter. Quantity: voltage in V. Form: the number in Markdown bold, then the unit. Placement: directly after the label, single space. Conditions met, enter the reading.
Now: **150** V
